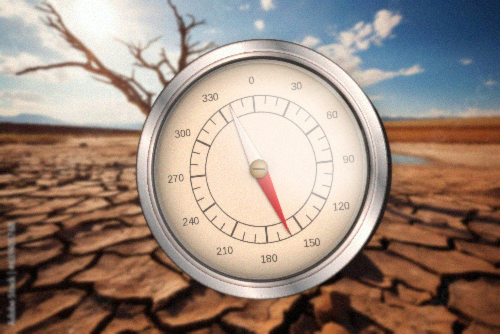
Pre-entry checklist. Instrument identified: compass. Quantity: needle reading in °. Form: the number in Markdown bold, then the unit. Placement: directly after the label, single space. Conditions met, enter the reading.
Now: **160** °
